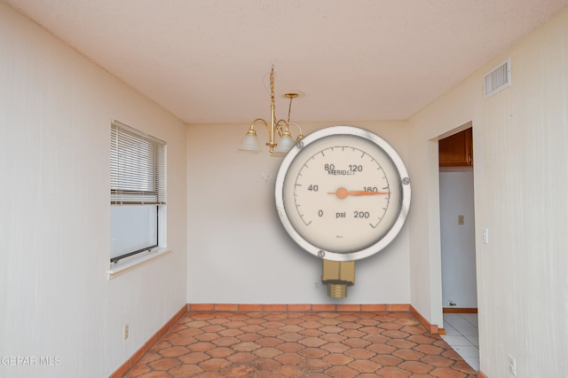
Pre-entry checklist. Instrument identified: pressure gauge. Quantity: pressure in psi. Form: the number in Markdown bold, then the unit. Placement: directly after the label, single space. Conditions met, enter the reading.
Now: **165** psi
